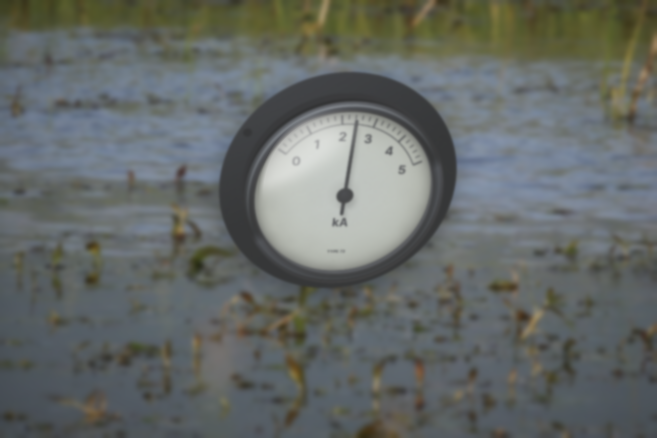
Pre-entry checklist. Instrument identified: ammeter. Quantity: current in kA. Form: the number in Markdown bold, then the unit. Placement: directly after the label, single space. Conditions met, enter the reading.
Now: **2.4** kA
